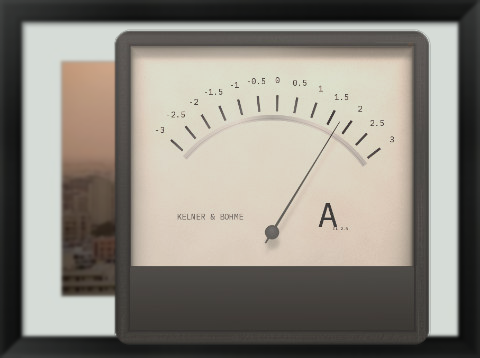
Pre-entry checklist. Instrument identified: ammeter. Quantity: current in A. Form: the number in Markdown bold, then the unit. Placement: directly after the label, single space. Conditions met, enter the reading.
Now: **1.75** A
